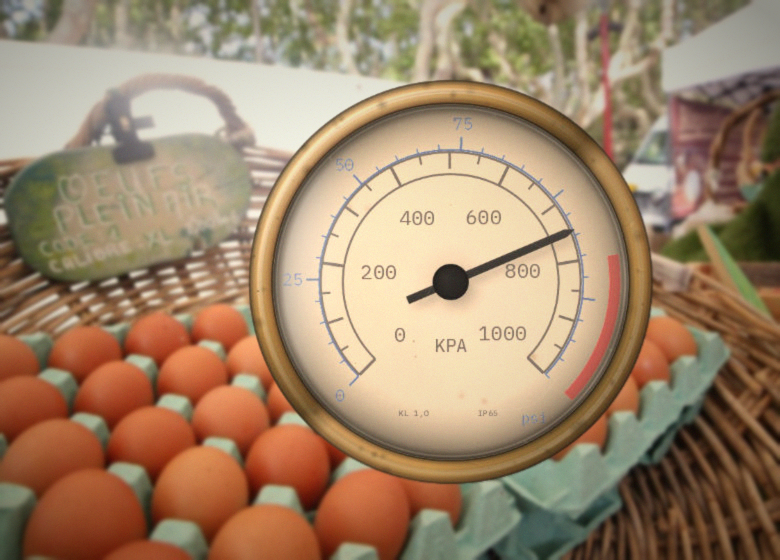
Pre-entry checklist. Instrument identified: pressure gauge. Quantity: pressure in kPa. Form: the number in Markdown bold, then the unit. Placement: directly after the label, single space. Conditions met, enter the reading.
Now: **750** kPa
